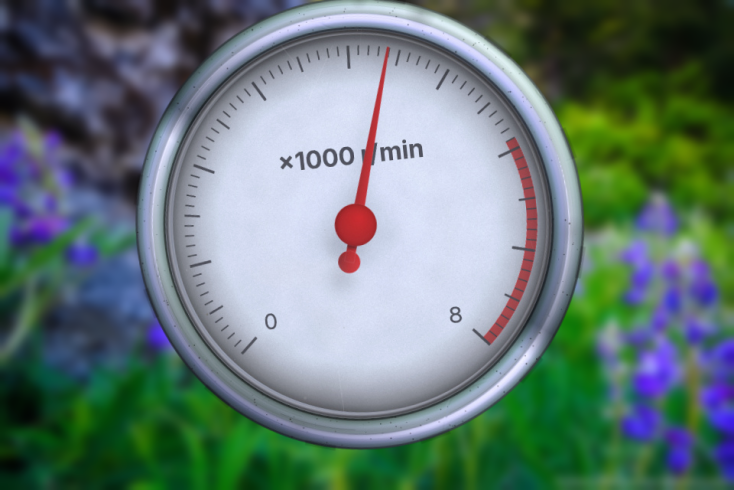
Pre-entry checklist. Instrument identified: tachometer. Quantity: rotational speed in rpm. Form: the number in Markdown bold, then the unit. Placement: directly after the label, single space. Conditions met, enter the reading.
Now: **4400** rpm
